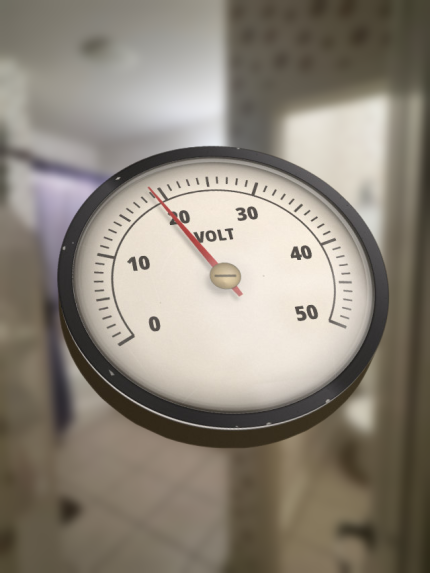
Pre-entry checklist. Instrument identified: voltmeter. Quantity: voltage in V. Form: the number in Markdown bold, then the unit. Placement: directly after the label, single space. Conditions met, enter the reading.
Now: **19** V
